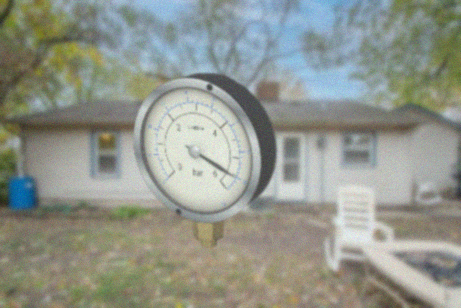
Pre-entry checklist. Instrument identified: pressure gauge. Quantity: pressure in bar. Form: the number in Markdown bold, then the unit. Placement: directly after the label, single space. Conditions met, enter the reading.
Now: **5.5** bar
